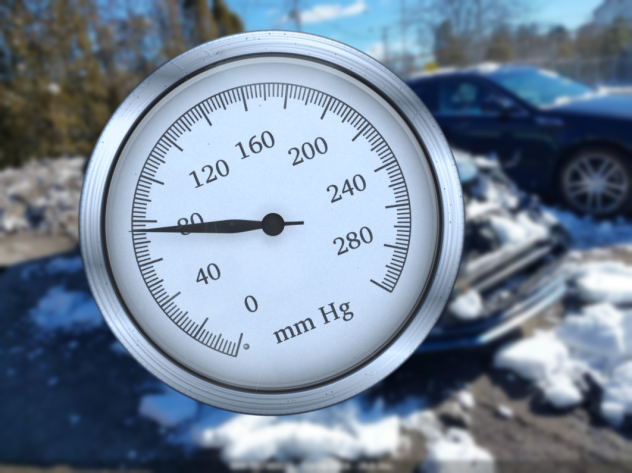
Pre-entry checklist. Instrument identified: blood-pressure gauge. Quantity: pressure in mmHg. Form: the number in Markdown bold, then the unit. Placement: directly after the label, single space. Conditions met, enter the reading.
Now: **76** mmHg
